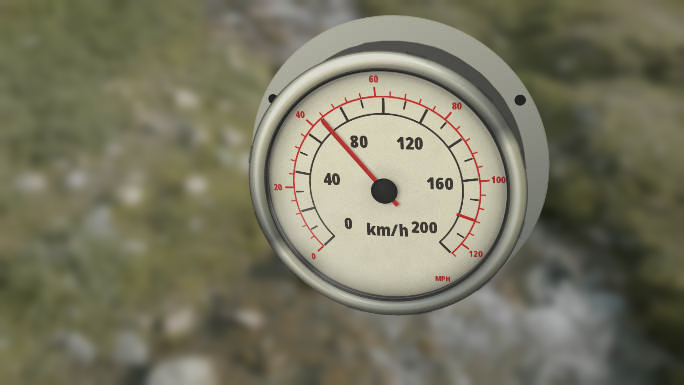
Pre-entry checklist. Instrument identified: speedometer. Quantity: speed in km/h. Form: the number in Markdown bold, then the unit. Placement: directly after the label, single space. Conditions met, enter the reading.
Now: **70** km/h
